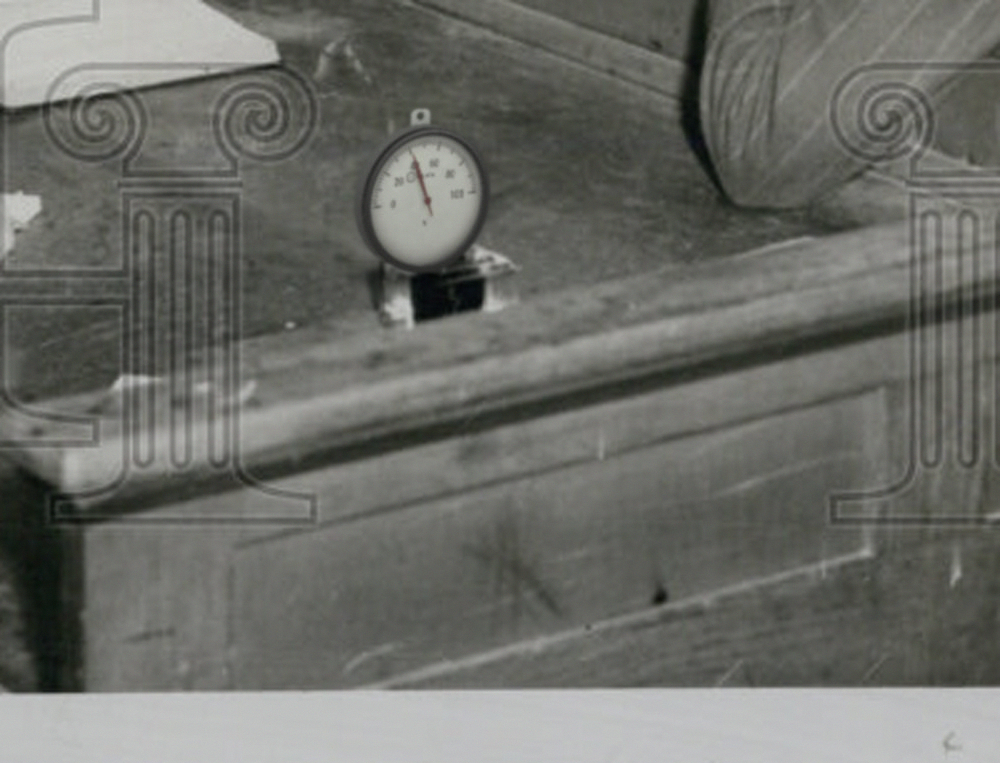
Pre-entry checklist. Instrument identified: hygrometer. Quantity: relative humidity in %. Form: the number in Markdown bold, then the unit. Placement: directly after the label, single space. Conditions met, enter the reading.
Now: **40** %
